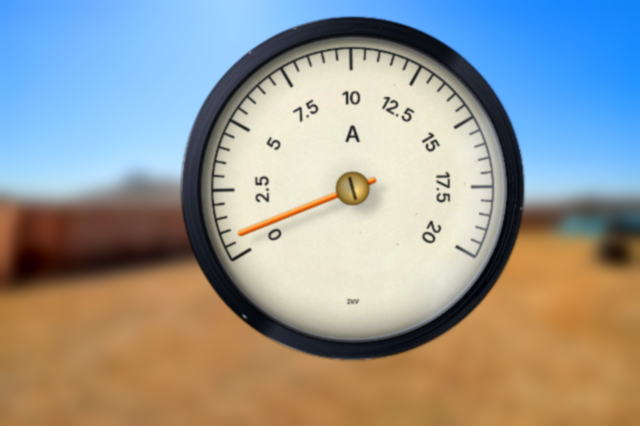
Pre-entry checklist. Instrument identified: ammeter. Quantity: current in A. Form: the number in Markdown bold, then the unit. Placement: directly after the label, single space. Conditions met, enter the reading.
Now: **0.75** A
